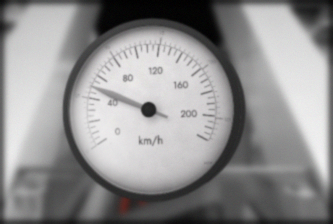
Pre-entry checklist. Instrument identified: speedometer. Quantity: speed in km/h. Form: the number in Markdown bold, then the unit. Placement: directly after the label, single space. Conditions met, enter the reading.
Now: **50** km/h
